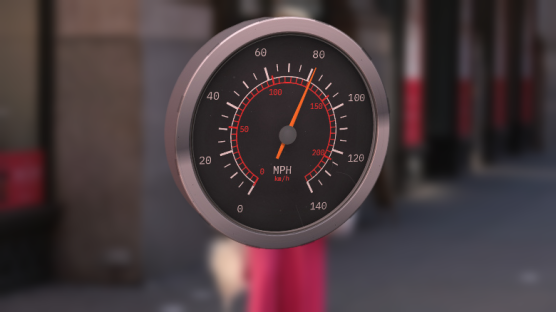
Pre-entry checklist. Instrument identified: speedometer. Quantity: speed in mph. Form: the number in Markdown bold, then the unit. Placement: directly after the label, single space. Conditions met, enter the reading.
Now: **80** mph
